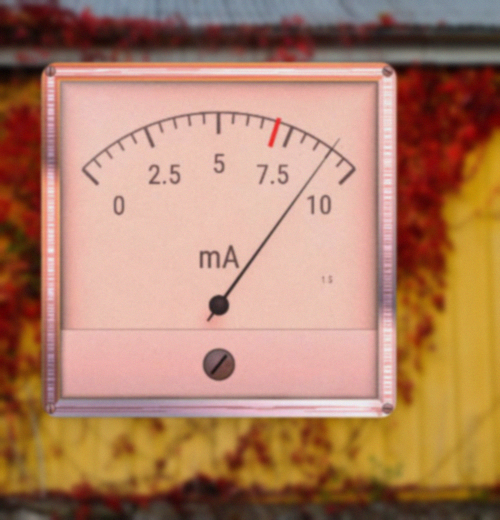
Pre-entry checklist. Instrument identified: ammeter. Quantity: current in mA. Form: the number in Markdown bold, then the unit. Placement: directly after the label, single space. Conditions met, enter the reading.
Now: **9** mA
